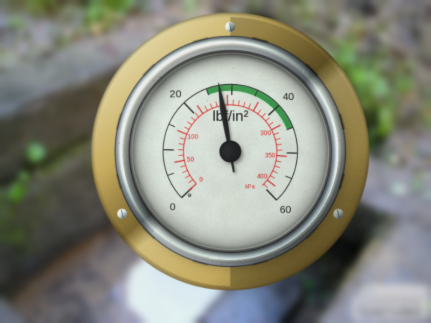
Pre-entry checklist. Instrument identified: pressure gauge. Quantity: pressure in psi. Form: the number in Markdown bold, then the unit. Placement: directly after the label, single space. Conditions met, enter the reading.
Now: **27.5** psi
